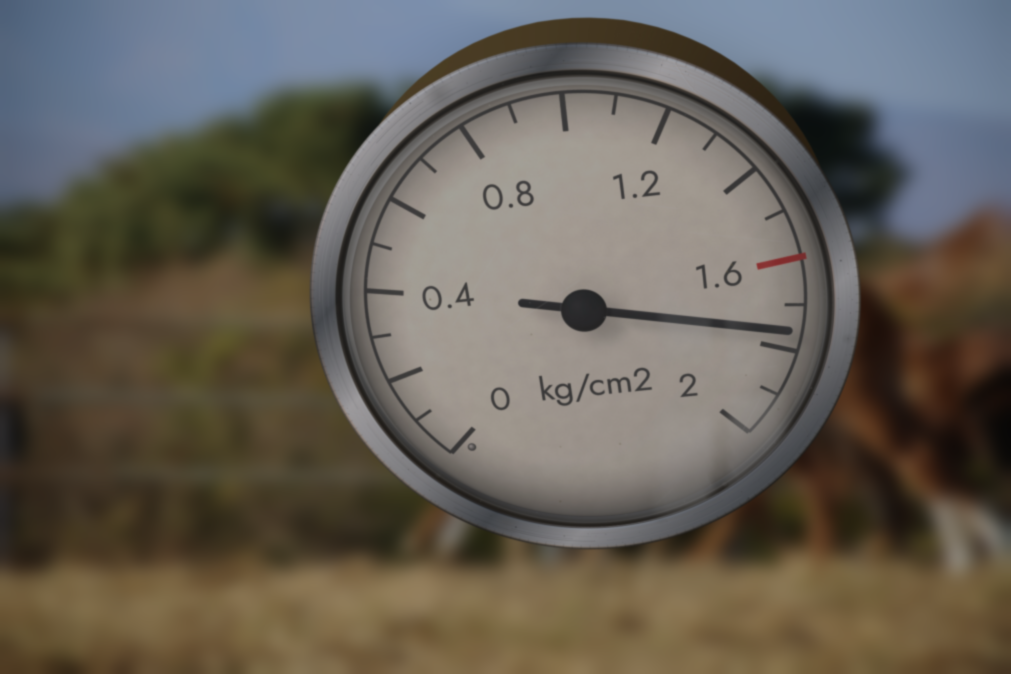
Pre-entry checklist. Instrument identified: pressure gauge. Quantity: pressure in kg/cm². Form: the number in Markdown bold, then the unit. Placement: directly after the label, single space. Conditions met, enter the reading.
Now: **1.75** kg/cm²
